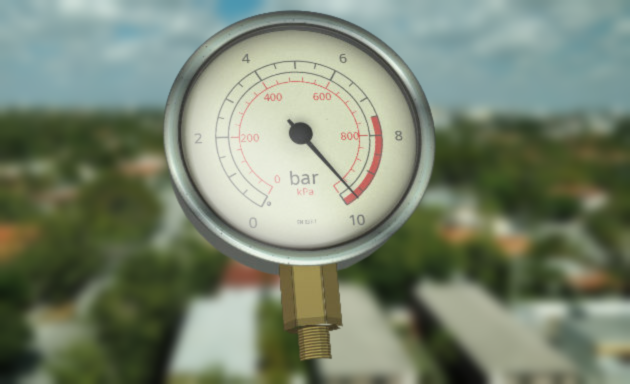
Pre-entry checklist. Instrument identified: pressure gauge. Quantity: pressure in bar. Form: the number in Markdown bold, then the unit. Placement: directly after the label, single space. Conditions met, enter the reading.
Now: **9.75** bar
